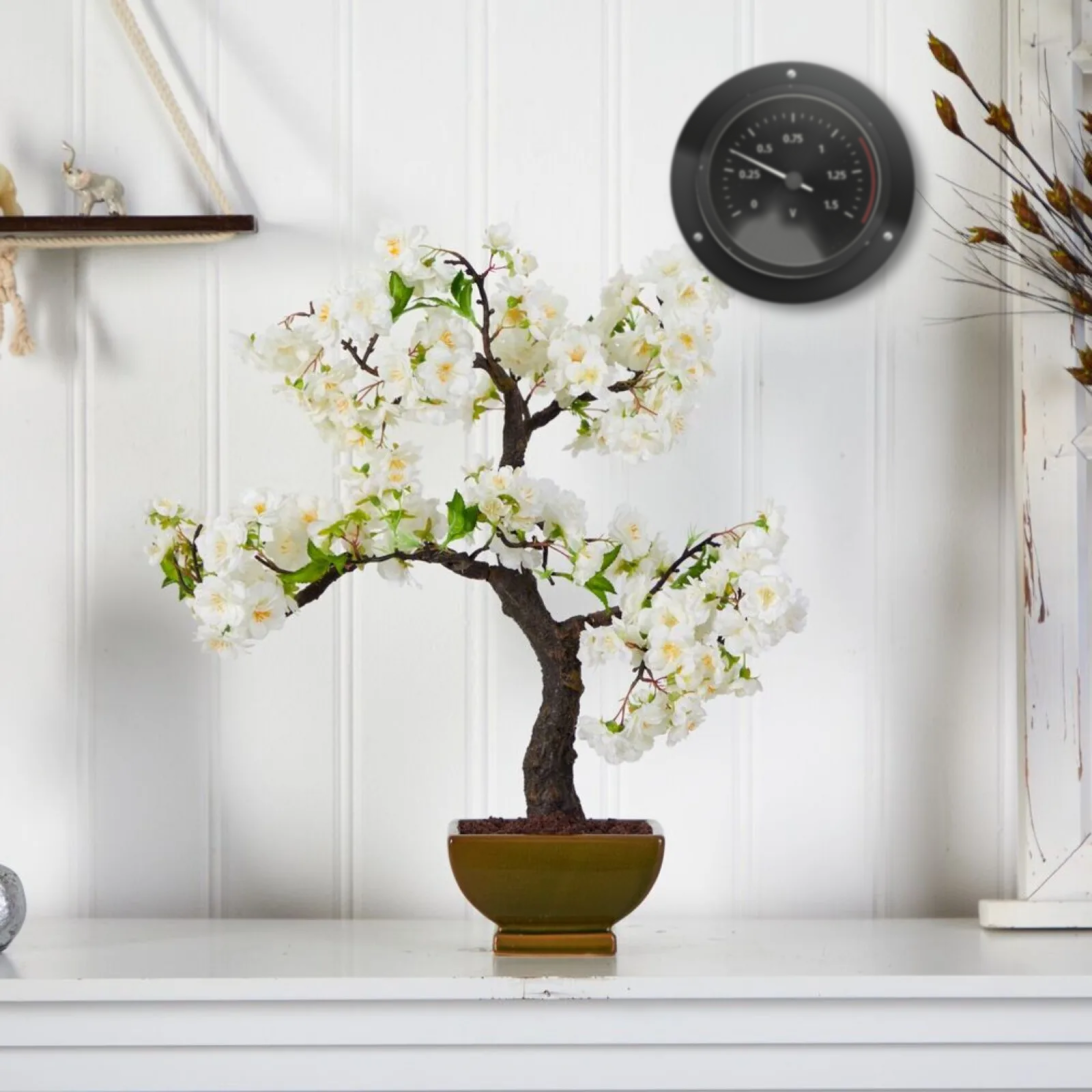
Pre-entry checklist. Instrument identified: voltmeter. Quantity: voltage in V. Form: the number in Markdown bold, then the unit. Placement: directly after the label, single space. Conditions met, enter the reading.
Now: **0.35** V
